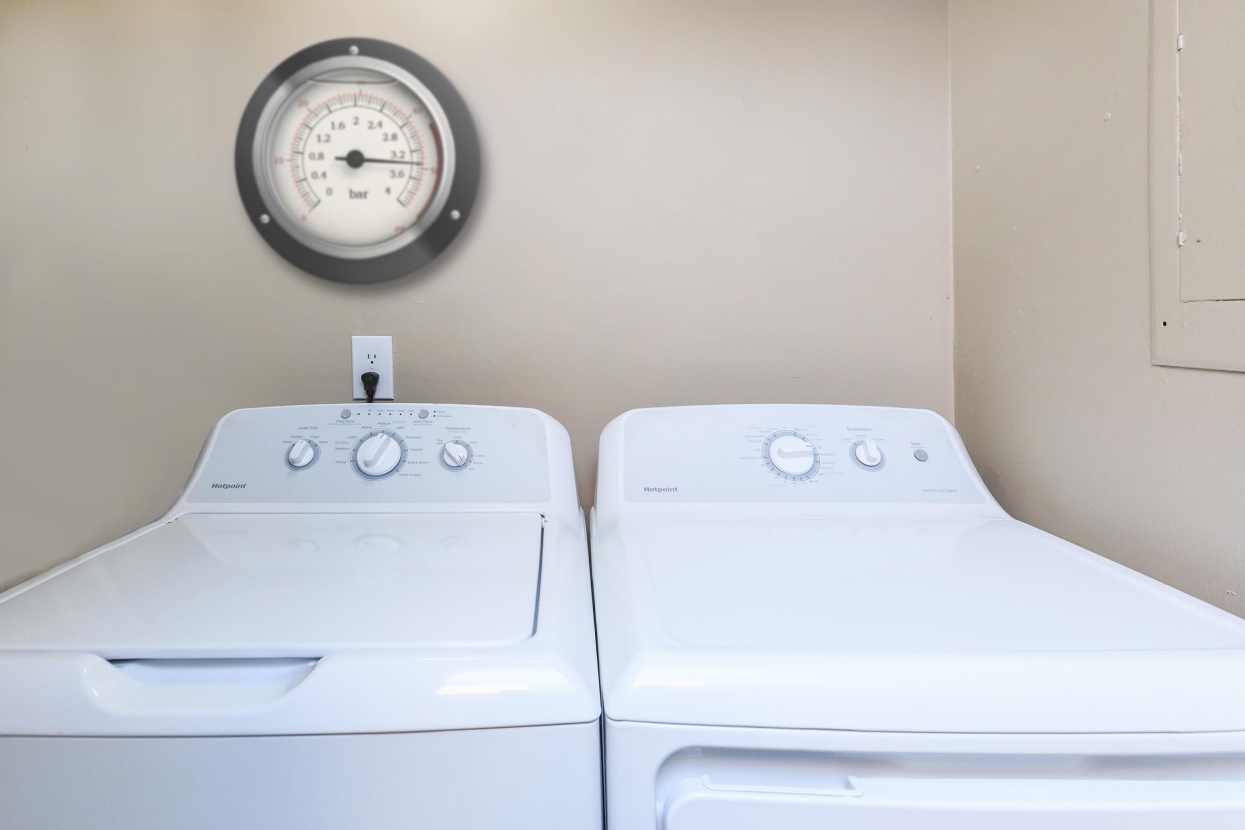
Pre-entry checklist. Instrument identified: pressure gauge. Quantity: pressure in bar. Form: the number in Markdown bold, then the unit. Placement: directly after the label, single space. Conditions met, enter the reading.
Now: **3.4** bar
